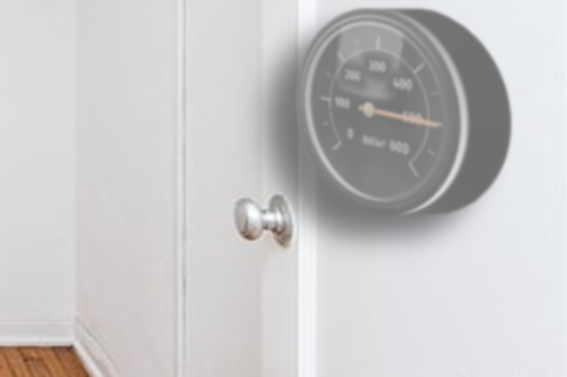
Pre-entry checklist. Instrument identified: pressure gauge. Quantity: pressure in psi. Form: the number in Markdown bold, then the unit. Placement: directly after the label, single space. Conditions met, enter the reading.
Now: **500** psi
